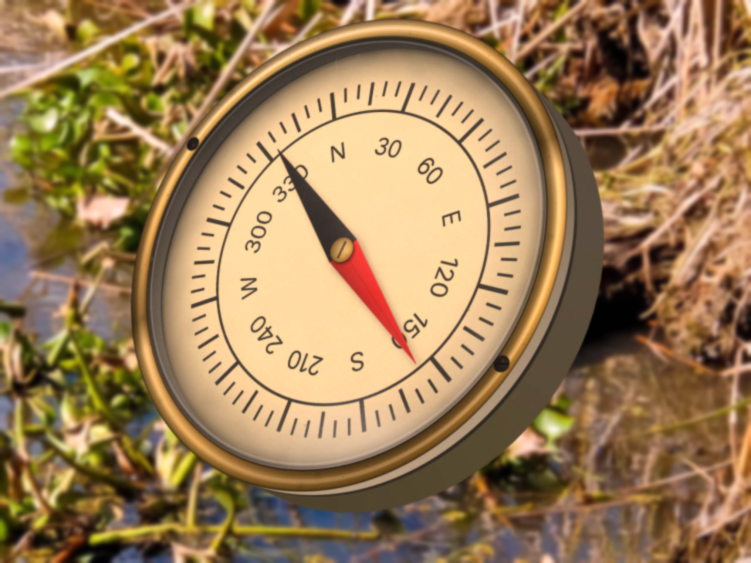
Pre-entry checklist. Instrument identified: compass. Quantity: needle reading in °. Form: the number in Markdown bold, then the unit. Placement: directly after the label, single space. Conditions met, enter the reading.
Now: **155** °
